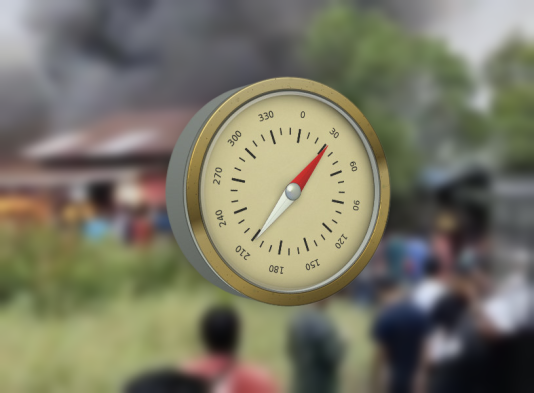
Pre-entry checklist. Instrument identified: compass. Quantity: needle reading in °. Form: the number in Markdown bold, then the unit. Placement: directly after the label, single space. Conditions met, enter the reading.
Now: **30** °
